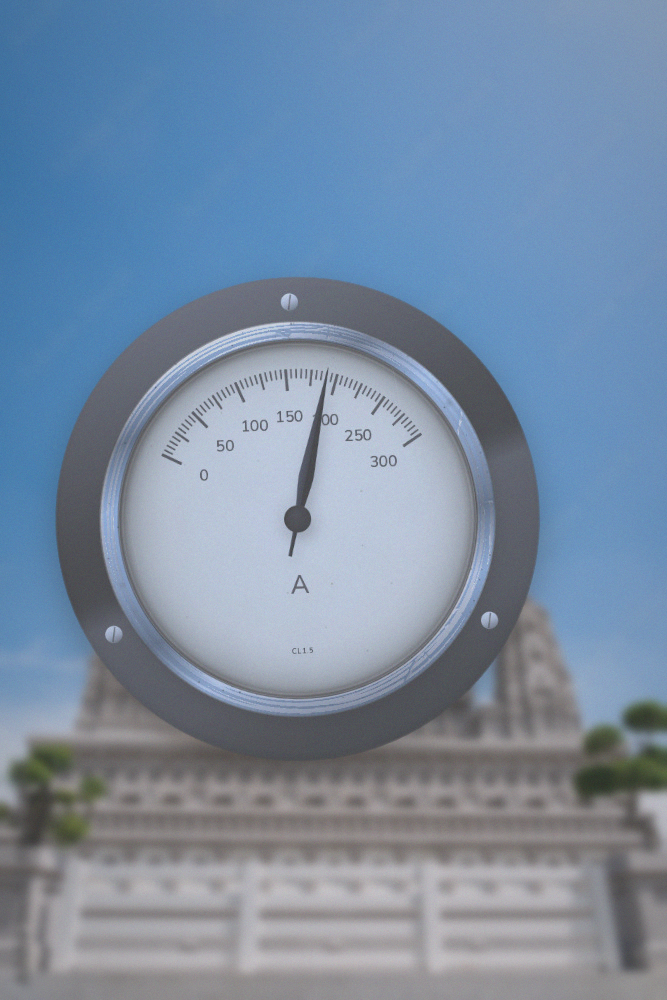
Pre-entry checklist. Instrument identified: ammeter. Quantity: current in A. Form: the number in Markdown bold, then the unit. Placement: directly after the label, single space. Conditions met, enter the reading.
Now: **190** A
